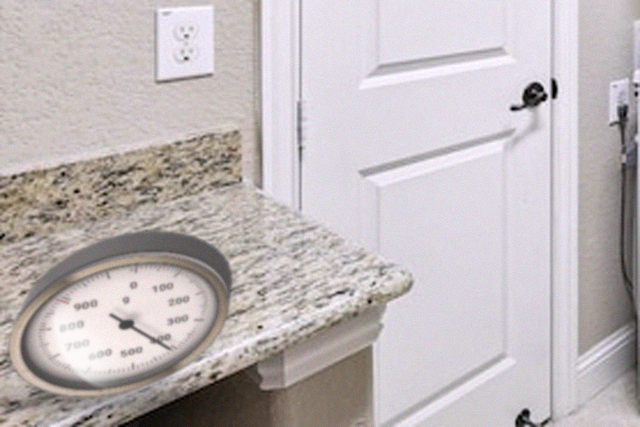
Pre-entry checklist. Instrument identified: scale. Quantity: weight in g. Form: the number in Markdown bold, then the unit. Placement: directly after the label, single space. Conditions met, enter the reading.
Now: **400** g
